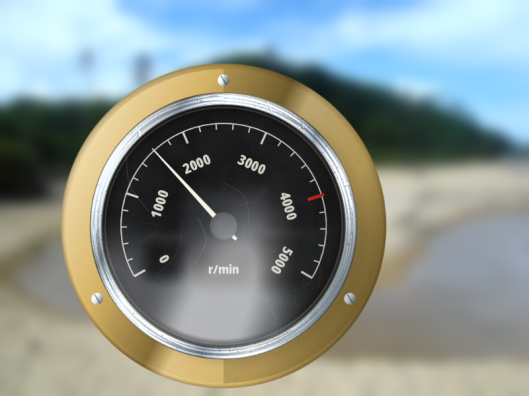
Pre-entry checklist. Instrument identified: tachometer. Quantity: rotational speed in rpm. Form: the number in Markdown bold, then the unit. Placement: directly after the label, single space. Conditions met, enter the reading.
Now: **1600** rpm
